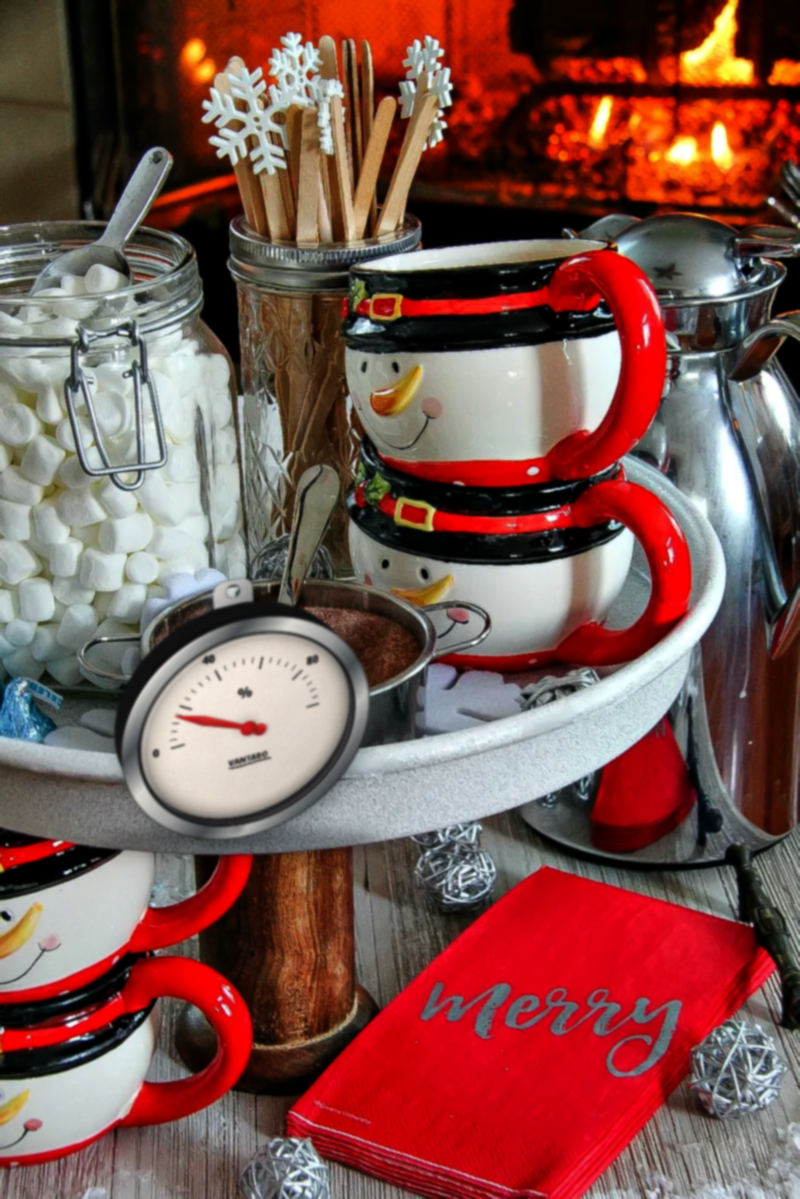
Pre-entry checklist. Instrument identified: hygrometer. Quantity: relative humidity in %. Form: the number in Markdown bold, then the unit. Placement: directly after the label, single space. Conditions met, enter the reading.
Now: **16** %
